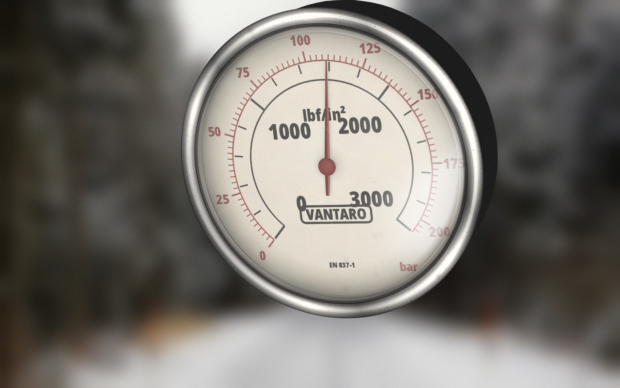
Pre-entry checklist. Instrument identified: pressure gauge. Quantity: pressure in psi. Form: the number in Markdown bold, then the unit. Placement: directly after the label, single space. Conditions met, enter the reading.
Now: **1600** psi
